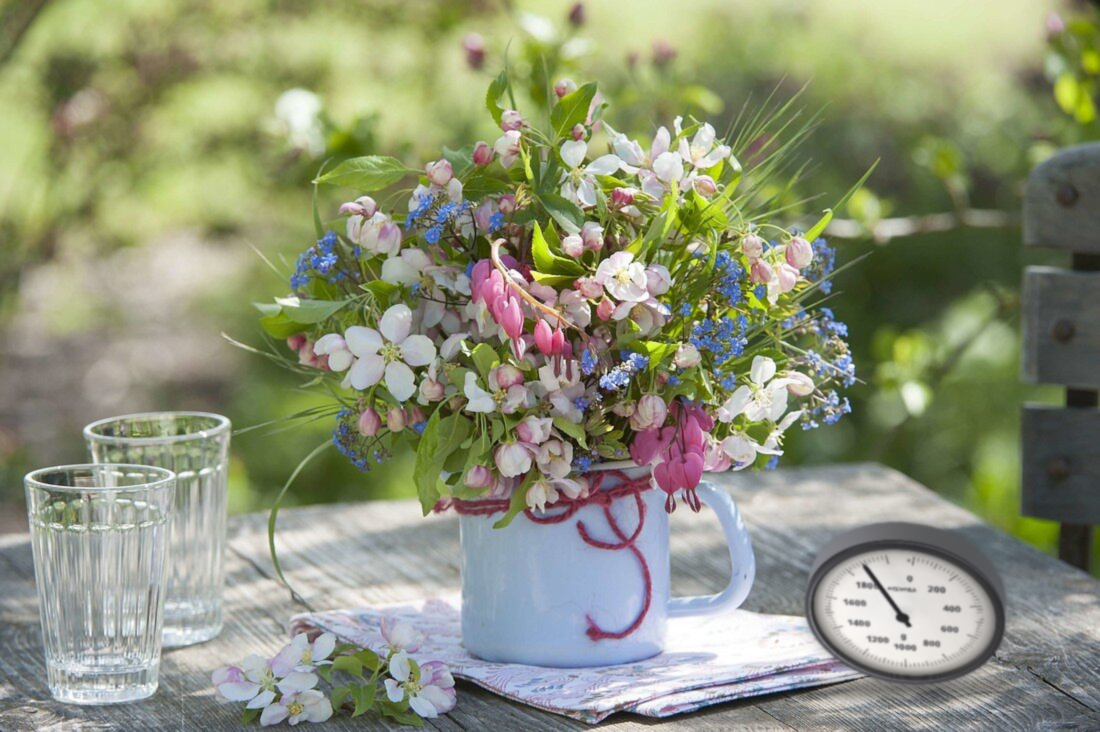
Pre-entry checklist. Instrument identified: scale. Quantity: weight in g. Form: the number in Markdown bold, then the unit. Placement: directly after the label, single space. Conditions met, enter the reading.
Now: **1900** g
